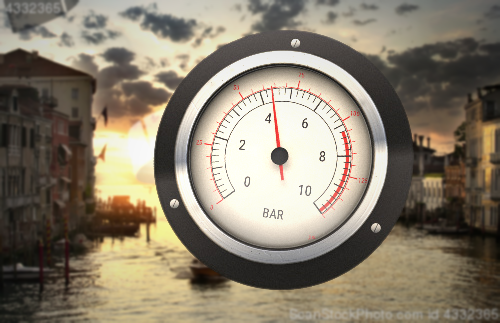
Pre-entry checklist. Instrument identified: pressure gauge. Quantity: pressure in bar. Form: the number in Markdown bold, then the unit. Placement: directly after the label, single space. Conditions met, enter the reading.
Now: **4.4** bar
